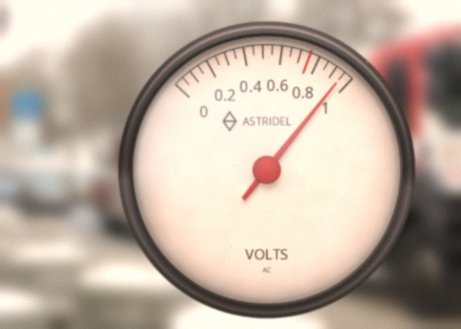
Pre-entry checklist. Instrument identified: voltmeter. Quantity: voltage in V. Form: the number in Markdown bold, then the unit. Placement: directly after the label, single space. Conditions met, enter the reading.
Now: **0.95** V
